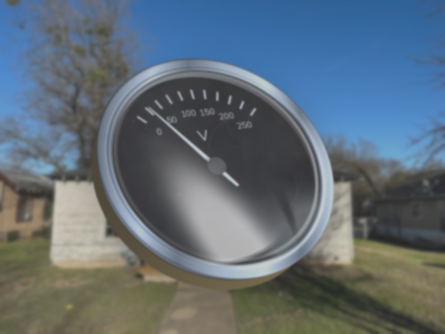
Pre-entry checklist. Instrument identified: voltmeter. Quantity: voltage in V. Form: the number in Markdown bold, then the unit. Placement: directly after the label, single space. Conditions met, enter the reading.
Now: **25** V
